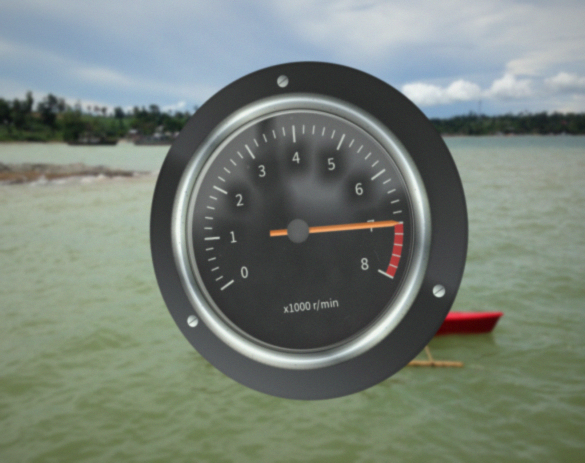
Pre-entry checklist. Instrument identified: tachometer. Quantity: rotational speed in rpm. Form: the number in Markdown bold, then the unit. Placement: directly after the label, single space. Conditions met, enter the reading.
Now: **7000** rpm
